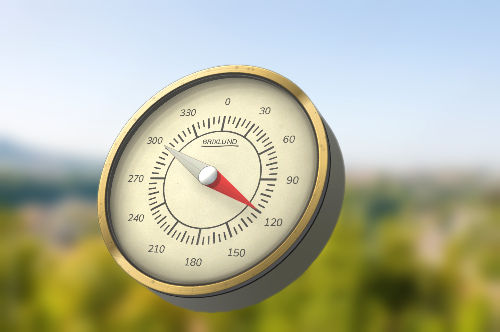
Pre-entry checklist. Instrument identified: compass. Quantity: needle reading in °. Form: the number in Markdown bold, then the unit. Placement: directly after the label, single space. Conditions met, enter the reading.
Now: **120** °
